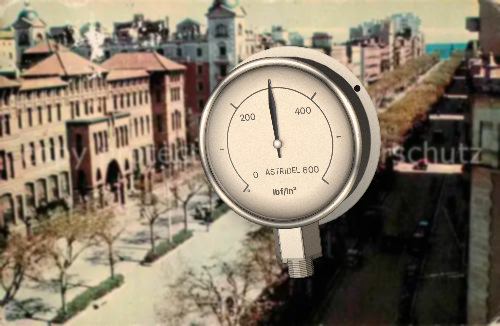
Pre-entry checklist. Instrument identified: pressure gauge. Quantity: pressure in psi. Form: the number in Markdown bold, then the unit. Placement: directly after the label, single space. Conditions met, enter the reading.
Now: **300** psi
